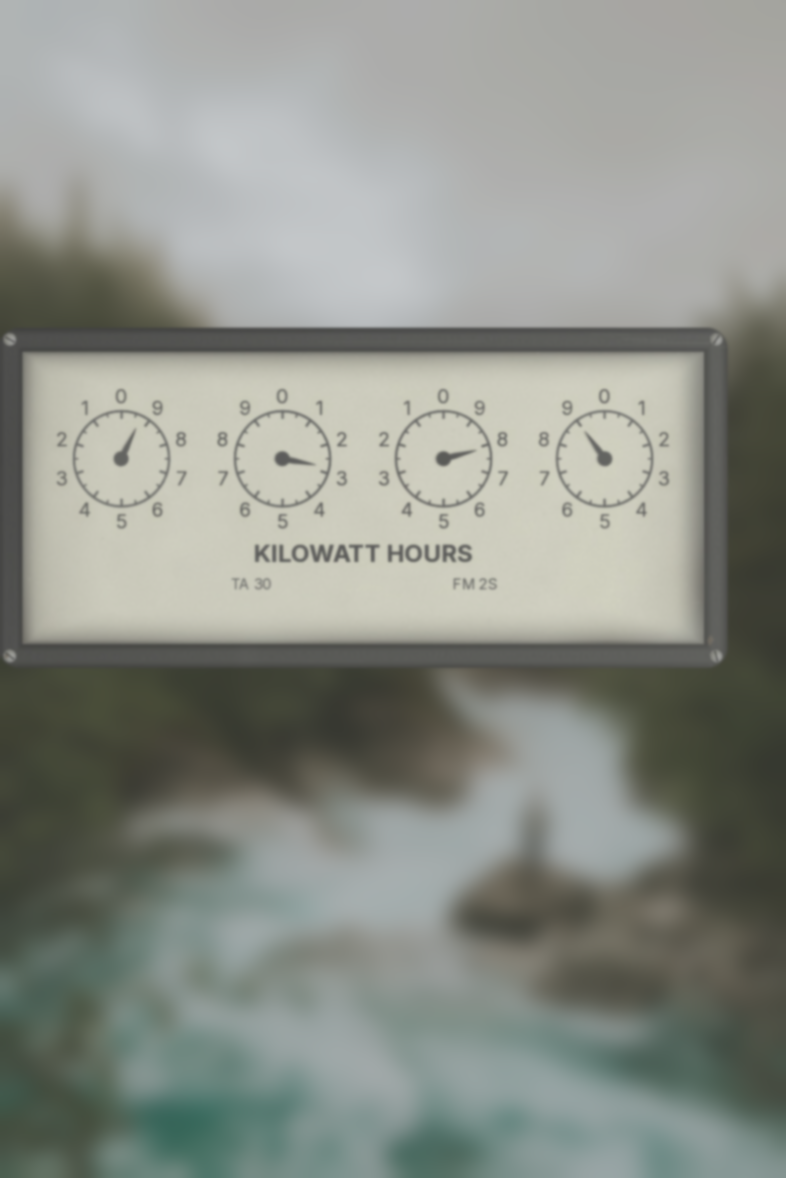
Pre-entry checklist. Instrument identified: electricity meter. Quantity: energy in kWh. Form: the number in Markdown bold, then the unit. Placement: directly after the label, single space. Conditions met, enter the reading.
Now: **9279** kWh
